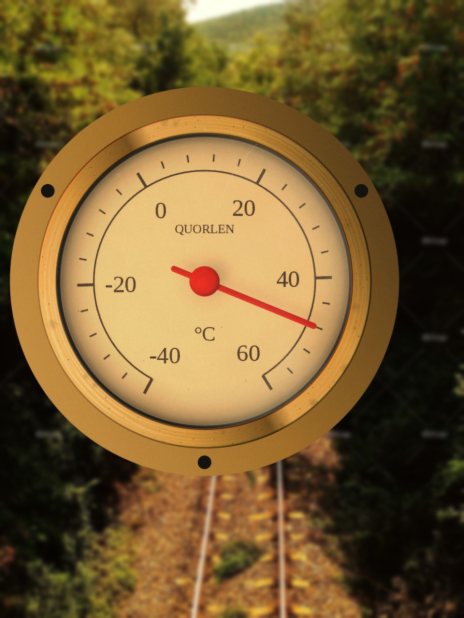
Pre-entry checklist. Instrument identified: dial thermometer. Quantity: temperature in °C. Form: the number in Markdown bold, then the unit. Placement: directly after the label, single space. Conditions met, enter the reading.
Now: **48** °C
